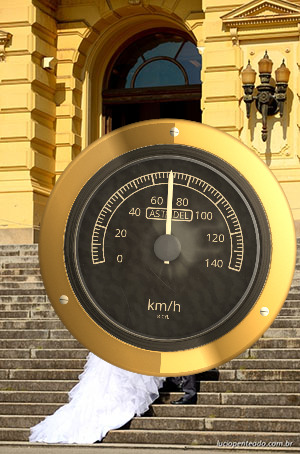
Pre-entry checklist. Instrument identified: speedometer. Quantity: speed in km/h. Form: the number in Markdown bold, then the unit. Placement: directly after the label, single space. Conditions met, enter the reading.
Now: **70** km/h
